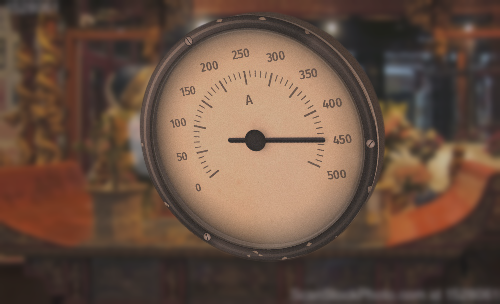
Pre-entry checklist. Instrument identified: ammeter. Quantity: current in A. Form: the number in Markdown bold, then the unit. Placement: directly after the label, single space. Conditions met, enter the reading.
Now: **450** A
